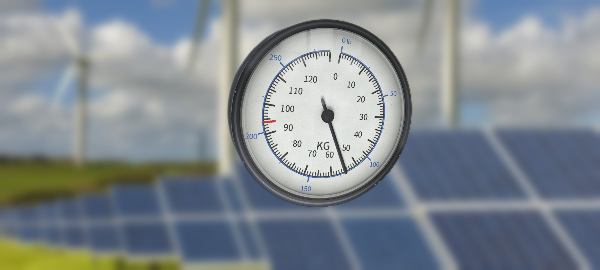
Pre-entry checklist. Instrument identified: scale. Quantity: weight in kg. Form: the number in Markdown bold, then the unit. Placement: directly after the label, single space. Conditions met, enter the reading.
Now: **55** kg
